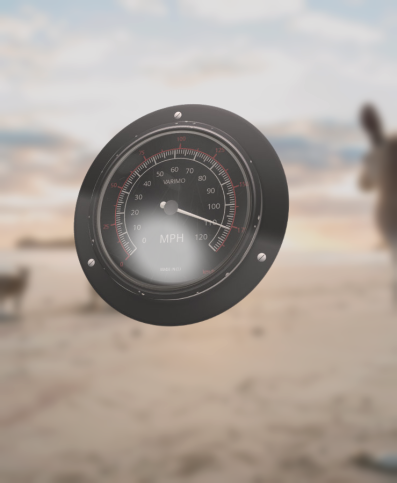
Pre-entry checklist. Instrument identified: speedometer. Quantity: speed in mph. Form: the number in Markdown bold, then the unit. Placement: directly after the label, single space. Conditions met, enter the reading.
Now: **110** mph
